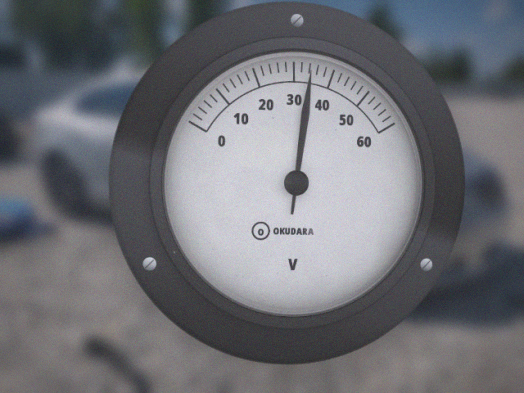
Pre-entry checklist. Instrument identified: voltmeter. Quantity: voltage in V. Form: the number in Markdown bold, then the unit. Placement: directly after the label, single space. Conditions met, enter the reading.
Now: **34** V
